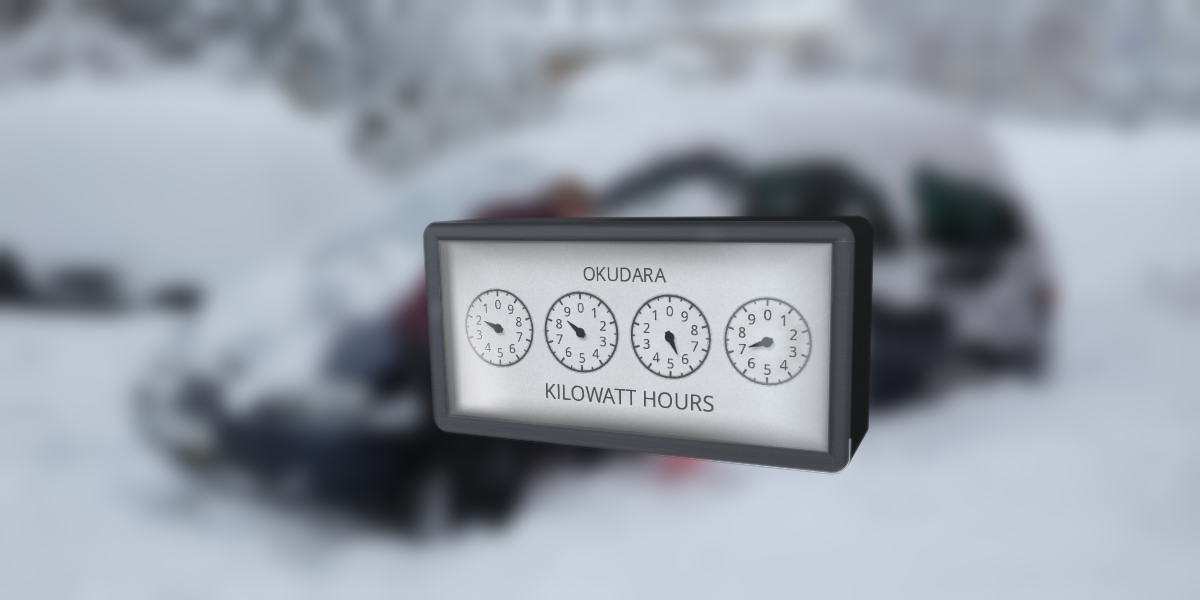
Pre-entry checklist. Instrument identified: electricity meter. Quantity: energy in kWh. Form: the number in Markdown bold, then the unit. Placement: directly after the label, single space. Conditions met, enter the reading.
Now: **1857** kWh
